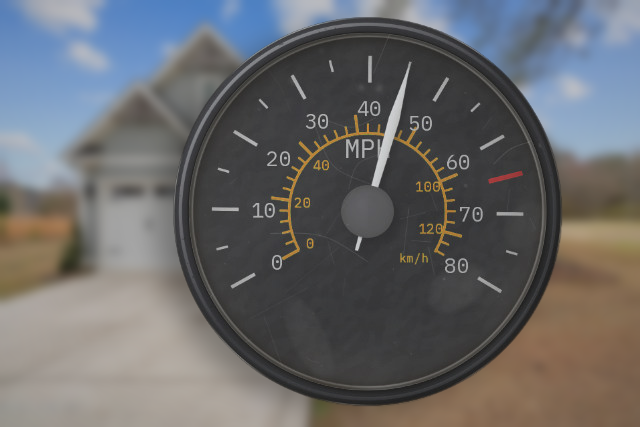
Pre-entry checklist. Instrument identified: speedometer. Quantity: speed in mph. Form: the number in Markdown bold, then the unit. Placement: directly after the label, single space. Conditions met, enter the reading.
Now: **45** mph
